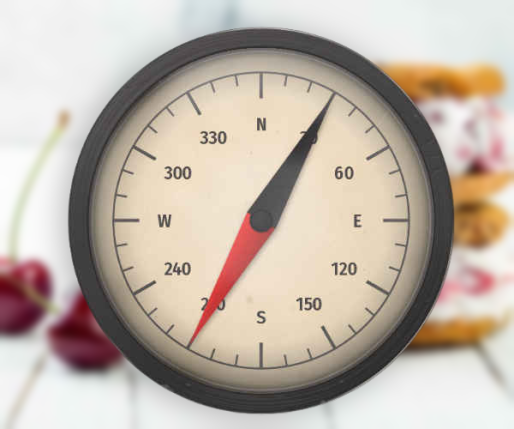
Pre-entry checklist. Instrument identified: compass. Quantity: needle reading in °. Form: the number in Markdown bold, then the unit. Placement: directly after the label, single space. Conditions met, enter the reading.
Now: **210** °
